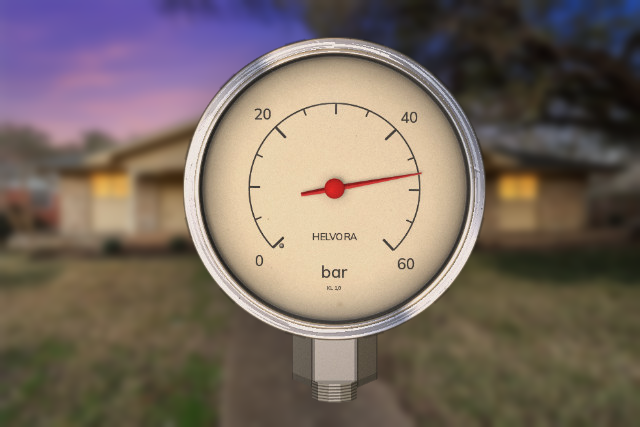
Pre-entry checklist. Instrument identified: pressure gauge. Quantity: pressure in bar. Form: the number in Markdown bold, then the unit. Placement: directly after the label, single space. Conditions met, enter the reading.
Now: **47.5** bar
